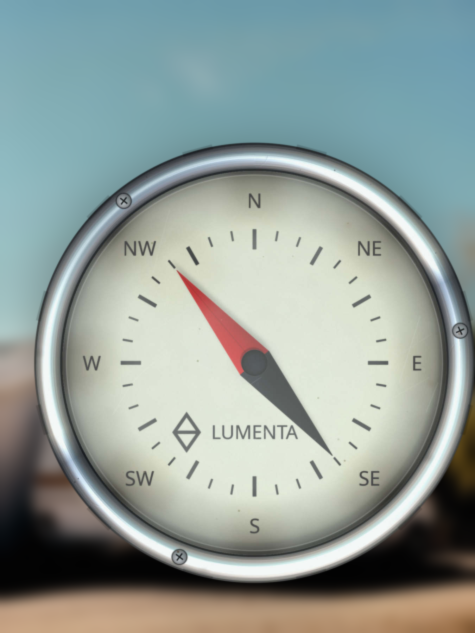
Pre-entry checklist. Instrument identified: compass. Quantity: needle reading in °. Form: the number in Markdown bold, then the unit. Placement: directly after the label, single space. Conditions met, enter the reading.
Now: **320** °
